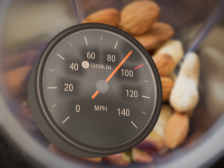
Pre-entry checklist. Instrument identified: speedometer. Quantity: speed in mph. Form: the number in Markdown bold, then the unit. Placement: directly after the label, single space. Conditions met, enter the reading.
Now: **90** mph
